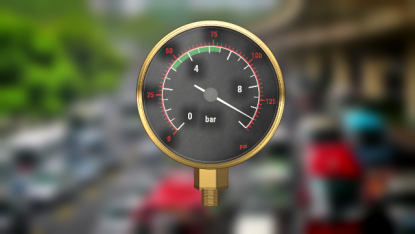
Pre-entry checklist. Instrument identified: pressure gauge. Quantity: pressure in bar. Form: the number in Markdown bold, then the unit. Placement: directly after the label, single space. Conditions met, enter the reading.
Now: **9.5** bar
